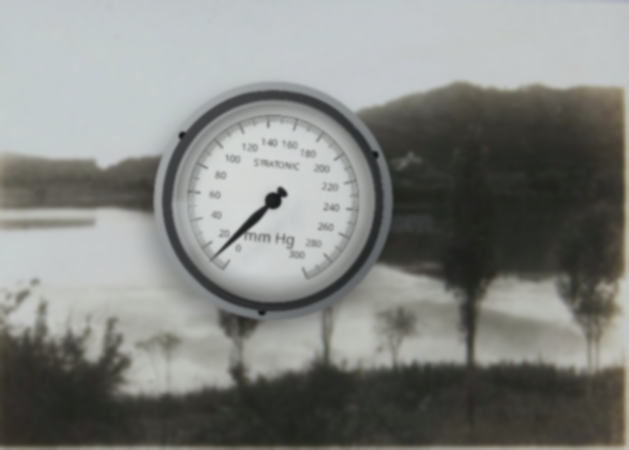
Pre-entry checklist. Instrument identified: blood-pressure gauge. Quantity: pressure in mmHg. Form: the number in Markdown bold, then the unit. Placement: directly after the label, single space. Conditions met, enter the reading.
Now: **10** mmHg
